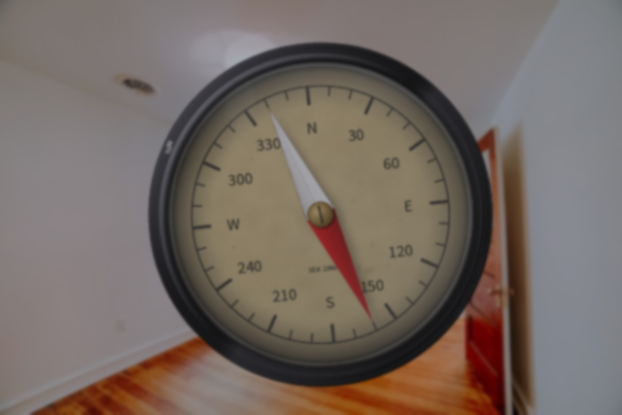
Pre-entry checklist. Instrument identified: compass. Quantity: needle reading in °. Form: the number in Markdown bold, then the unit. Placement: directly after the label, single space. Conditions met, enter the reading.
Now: **160** °
